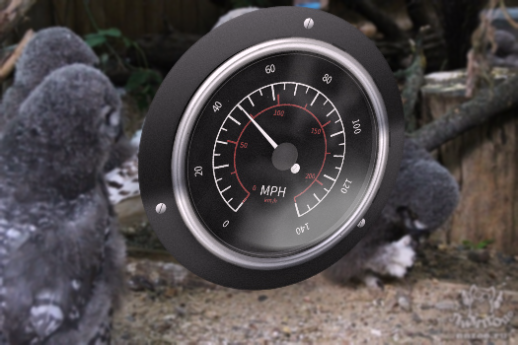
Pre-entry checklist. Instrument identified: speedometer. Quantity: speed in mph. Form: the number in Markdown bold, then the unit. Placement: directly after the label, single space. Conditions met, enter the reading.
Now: **45** mph
